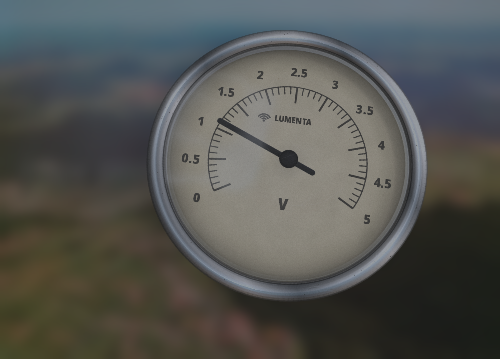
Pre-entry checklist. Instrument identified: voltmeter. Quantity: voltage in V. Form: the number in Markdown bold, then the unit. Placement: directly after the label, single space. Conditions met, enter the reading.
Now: **1.1** V
